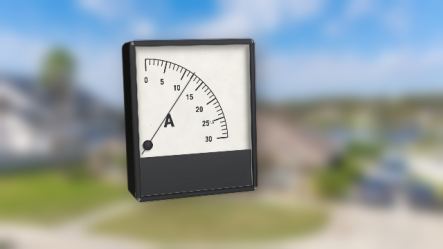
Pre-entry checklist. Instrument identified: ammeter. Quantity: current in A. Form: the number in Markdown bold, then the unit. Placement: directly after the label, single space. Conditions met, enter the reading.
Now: **12** A
